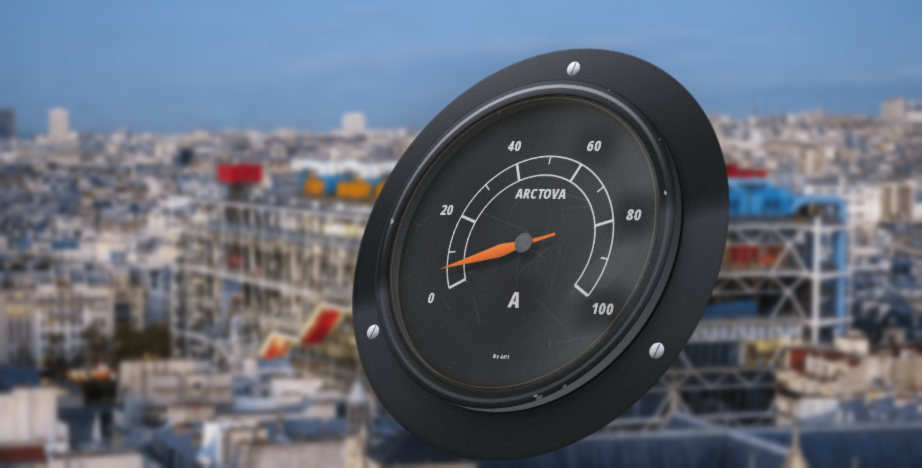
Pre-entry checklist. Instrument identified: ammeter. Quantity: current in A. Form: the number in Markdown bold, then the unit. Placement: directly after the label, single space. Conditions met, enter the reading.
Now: **5** A
